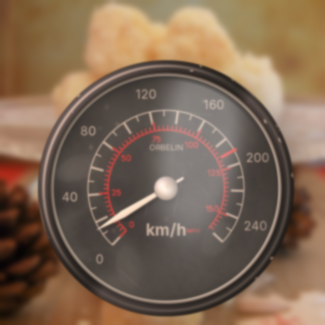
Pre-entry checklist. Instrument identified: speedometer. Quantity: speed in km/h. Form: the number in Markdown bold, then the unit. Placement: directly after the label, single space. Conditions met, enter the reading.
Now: **15** km/h
